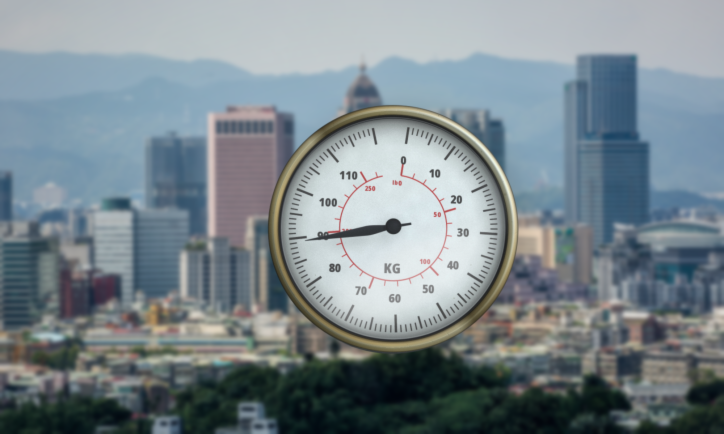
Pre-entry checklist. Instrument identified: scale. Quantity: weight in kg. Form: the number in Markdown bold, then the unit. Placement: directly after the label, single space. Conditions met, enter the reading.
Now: **89** kg
